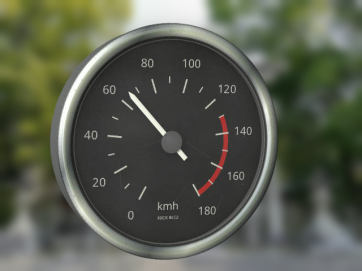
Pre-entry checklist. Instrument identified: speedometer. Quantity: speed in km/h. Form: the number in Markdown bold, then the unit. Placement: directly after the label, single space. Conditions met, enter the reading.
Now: **65** km/h
